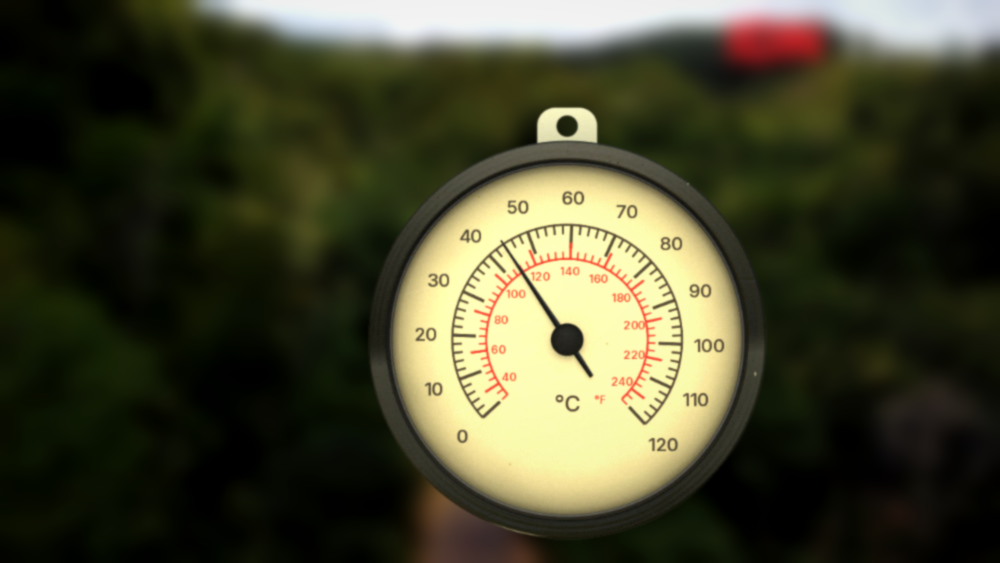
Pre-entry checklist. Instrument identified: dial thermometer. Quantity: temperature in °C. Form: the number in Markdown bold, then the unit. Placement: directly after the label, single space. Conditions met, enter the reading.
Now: **44** °C
